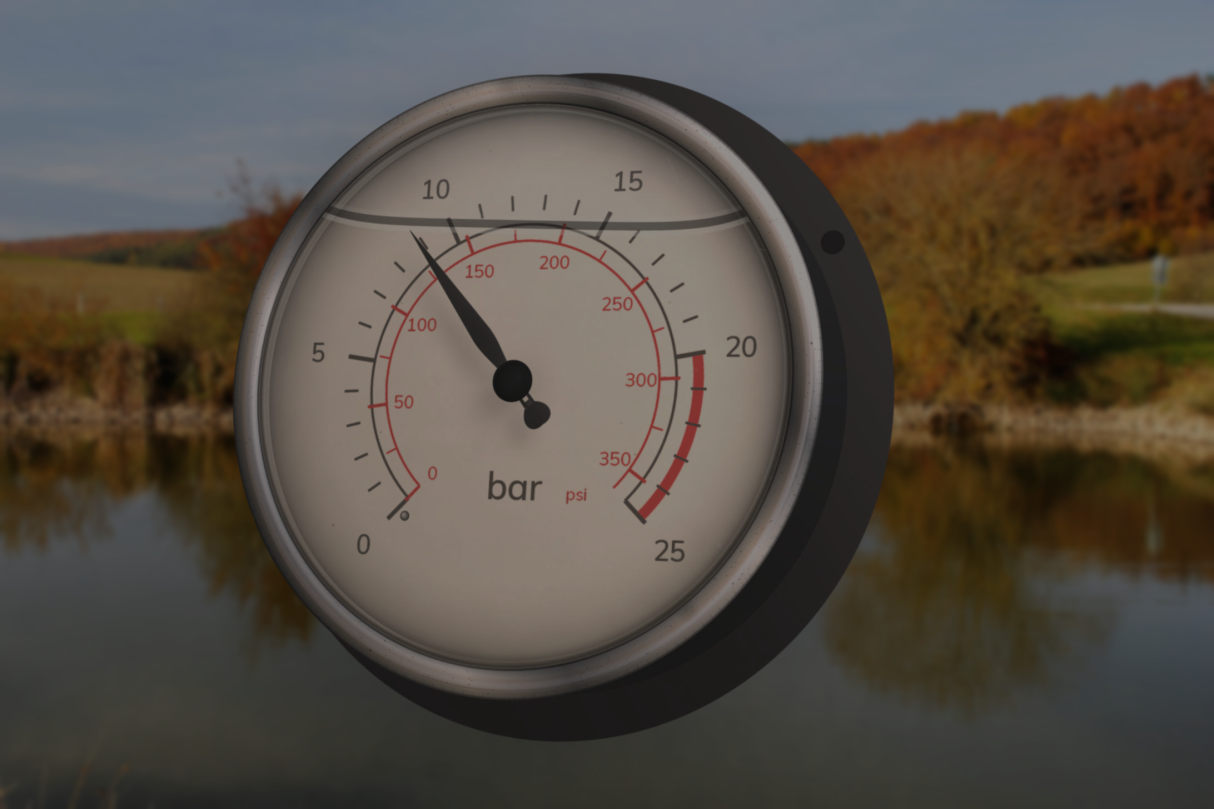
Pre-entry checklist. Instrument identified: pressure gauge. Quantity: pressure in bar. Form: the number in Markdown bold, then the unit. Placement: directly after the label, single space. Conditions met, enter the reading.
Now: **9** bar
